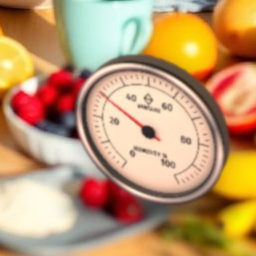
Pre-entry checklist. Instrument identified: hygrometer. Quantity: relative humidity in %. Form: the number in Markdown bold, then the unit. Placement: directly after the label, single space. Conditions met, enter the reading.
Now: **30** %
